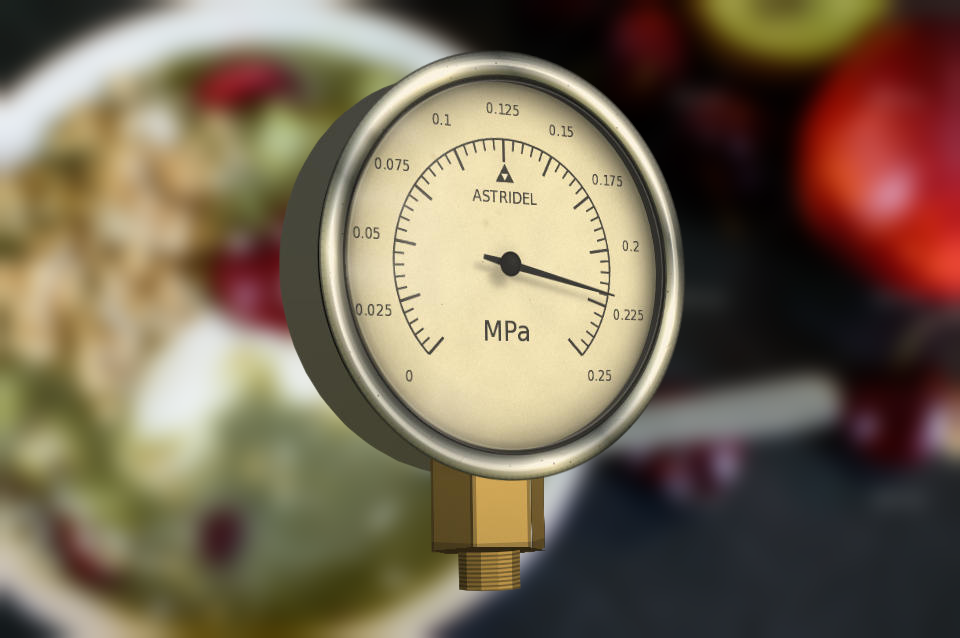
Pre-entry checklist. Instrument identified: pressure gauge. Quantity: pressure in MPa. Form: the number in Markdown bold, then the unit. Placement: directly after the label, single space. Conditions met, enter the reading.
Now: **0.22** MPa
